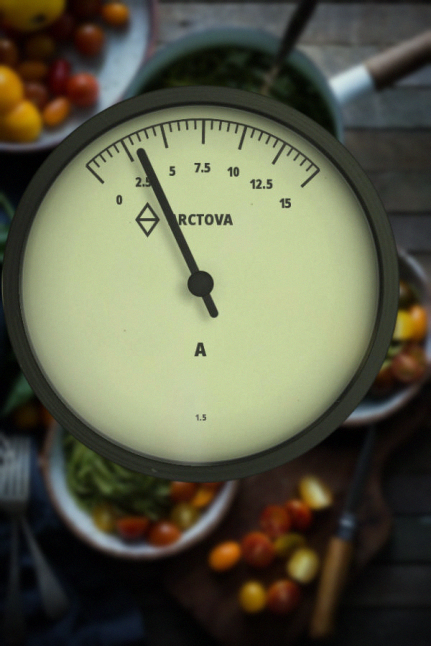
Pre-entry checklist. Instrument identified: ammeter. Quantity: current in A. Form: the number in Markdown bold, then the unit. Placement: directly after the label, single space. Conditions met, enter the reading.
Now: **3.25** A
